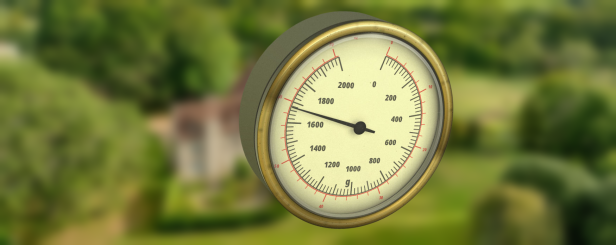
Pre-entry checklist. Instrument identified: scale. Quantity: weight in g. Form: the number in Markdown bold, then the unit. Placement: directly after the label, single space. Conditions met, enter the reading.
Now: **1680** g
